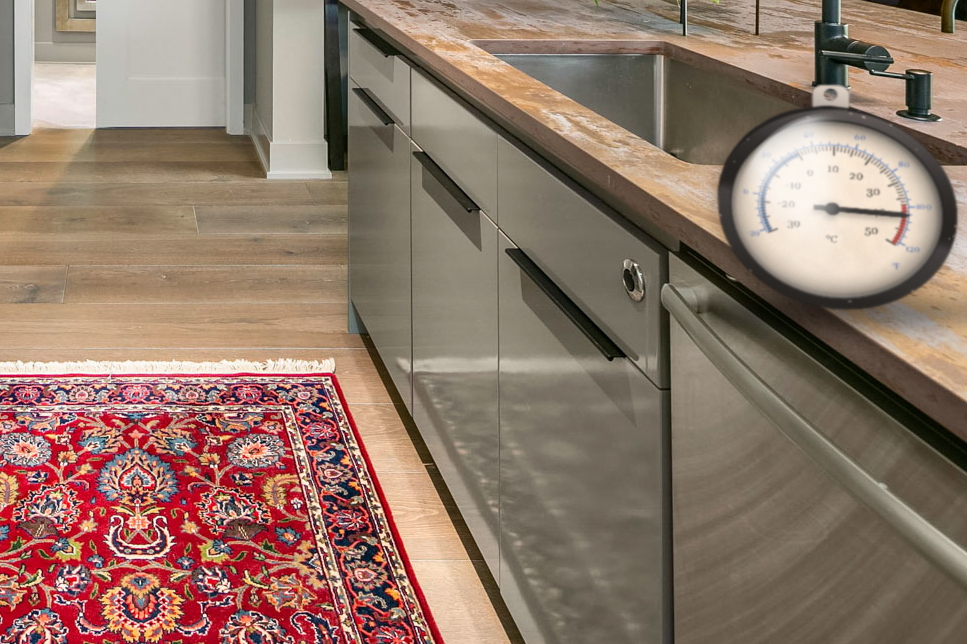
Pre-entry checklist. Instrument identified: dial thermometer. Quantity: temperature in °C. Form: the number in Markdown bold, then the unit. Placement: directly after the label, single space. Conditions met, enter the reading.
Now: **40** °C
